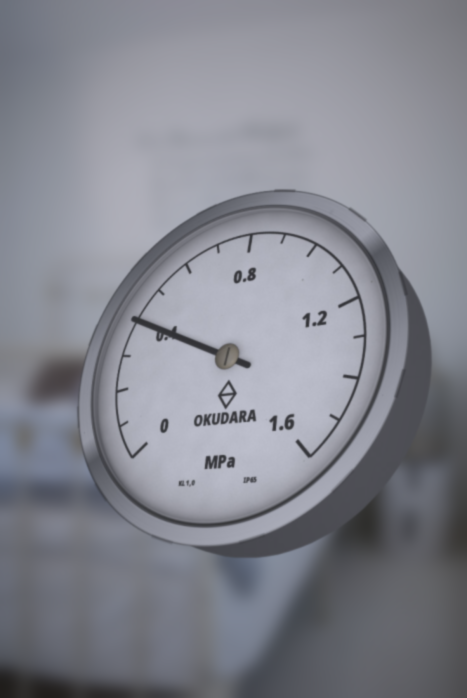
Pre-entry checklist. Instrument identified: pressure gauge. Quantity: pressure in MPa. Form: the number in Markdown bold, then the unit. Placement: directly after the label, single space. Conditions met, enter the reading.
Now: **0.4** MPa
